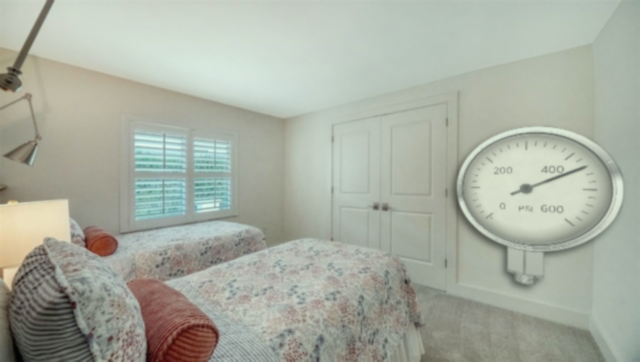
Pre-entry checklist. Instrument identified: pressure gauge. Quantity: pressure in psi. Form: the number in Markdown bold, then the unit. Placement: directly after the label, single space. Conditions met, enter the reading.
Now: **440** psi
